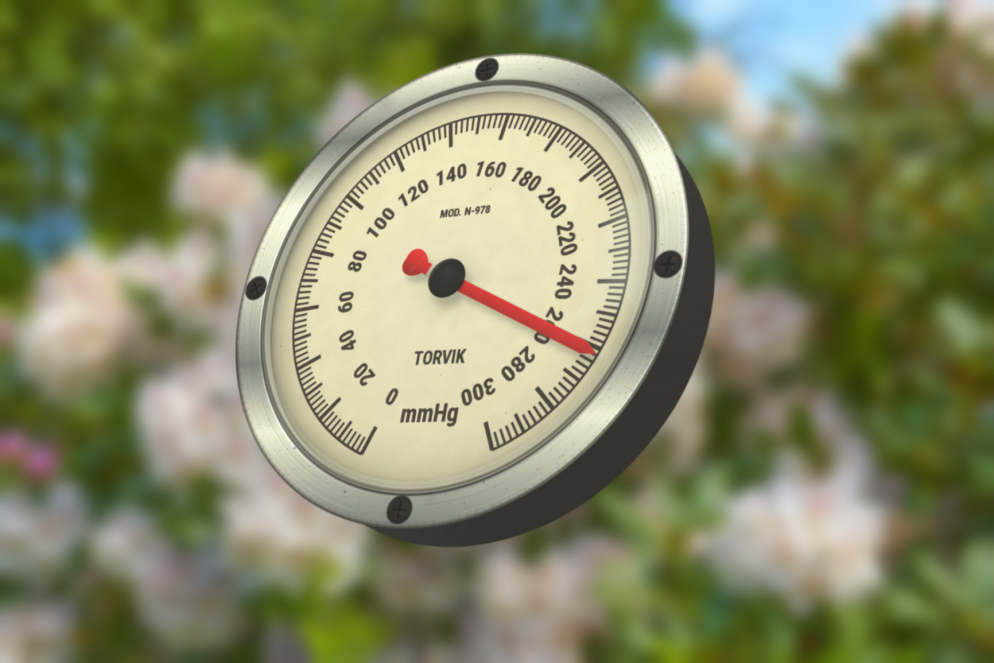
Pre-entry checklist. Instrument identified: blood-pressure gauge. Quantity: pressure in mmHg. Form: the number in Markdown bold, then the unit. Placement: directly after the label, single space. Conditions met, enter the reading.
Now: **262** mmHg
